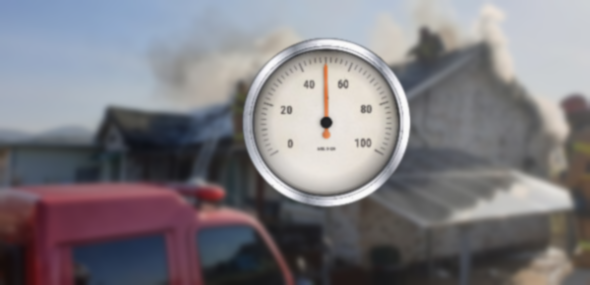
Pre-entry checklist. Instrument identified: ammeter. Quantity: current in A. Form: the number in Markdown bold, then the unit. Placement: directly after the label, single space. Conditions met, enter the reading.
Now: **50** A
